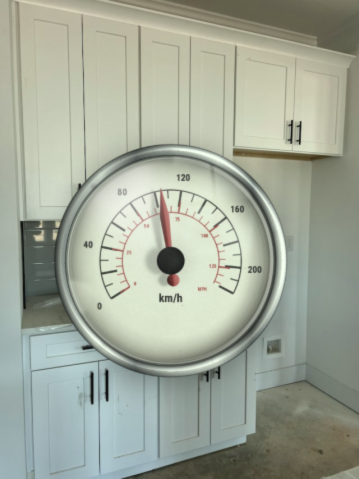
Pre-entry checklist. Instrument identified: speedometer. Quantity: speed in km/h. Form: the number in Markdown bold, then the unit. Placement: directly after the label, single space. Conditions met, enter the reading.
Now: **105** km/h
